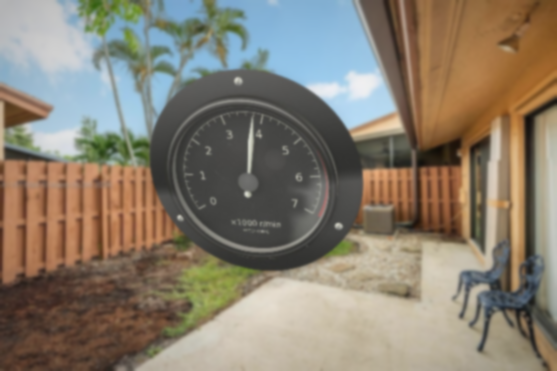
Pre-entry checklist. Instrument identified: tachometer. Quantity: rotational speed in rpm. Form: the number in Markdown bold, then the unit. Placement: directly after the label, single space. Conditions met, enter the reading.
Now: **3800** rpm
